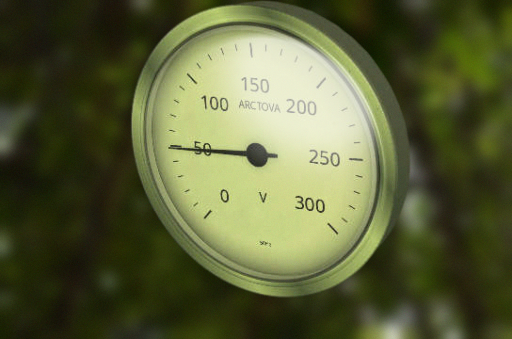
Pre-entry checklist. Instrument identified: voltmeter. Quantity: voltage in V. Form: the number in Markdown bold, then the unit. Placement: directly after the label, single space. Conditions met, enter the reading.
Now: **50** V
